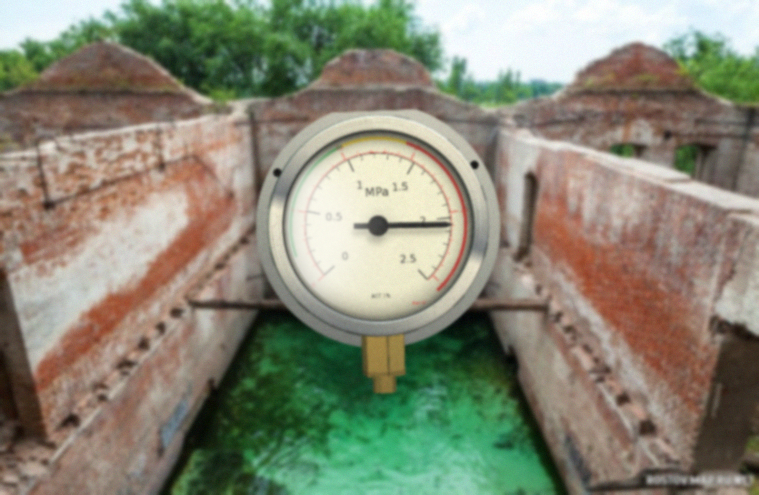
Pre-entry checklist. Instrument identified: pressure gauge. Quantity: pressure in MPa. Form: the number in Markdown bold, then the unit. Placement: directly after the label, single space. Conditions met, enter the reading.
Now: **2.05** MPa
